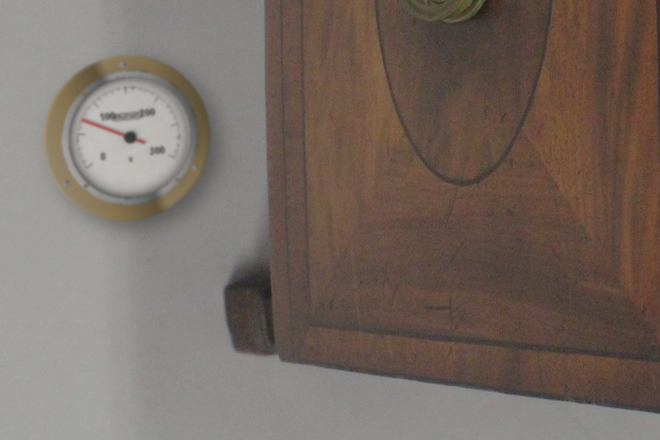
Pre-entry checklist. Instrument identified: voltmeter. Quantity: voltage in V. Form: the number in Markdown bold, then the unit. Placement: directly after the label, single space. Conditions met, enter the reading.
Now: **70** V
